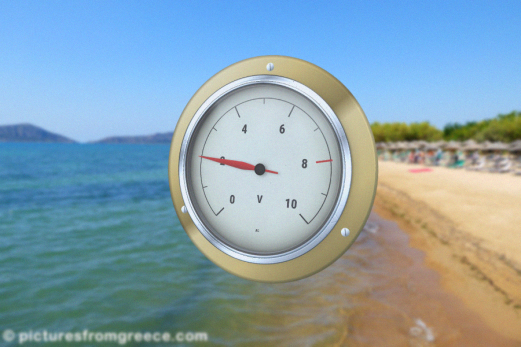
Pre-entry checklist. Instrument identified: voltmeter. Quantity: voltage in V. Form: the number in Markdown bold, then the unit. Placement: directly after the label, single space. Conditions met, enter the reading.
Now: **2** V
